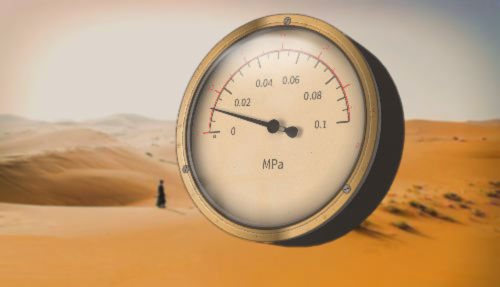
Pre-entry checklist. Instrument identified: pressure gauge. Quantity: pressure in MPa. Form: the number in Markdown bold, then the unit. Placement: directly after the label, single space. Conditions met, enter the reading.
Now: **0.01** MPa
